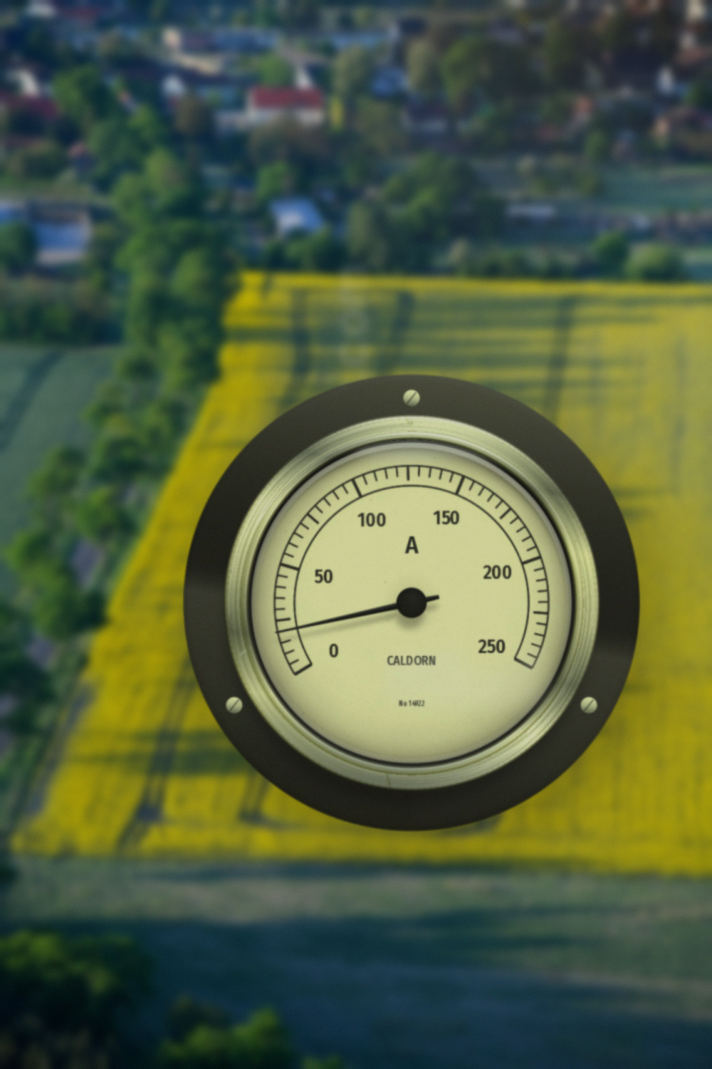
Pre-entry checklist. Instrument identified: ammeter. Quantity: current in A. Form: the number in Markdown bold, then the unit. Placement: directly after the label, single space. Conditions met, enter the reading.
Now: **20** A
